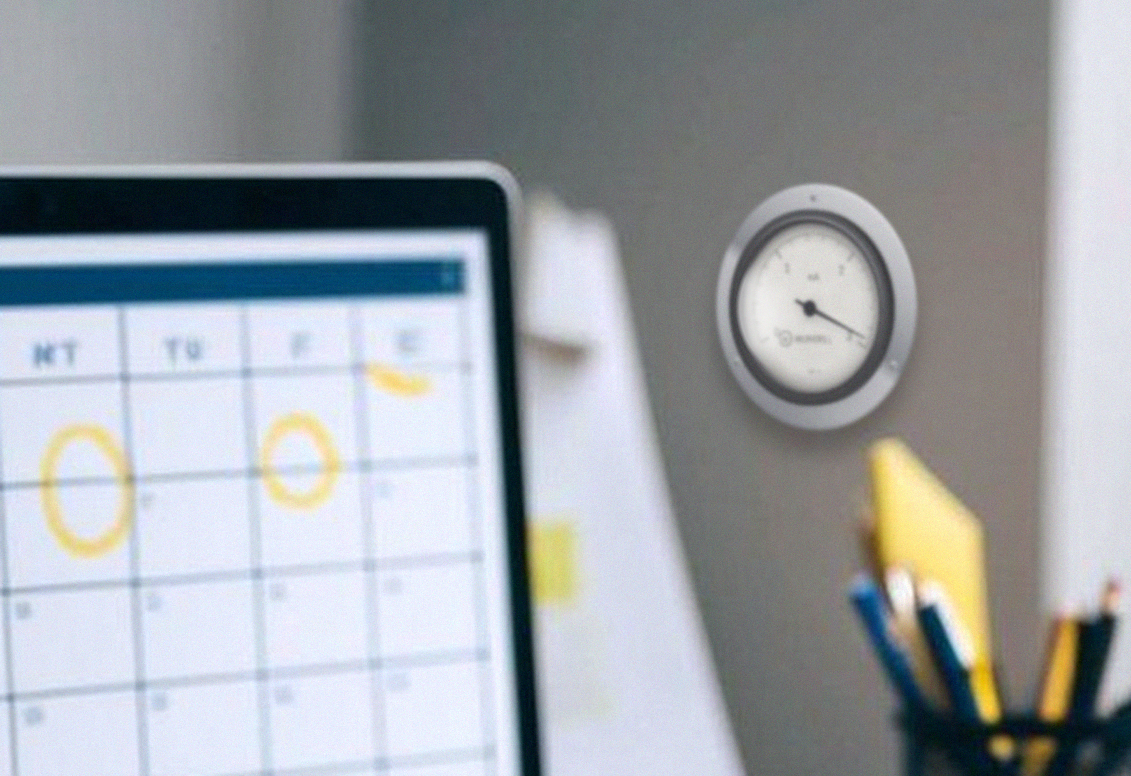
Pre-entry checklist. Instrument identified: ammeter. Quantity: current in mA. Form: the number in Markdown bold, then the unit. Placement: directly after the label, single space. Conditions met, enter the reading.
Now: **2.9** mA
